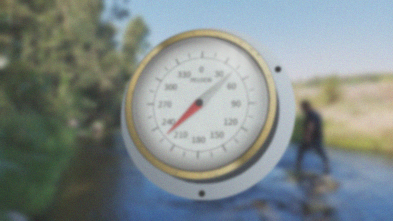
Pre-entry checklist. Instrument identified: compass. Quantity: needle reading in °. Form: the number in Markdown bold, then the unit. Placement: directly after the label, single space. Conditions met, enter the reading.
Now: **225** °
